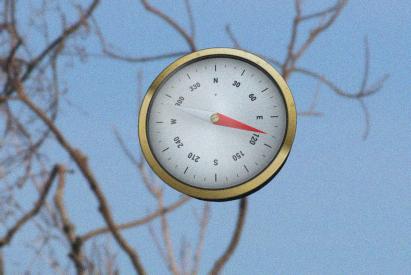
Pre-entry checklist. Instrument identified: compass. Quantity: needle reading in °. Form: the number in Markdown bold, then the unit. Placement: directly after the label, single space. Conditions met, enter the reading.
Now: **110** °
